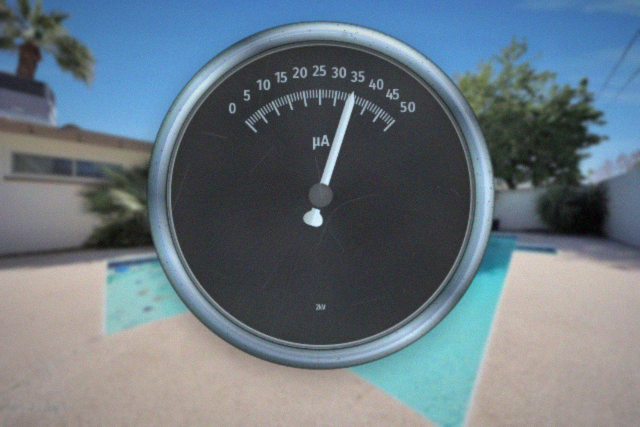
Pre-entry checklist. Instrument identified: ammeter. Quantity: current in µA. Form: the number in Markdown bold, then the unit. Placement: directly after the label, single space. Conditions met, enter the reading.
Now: **35** µA
